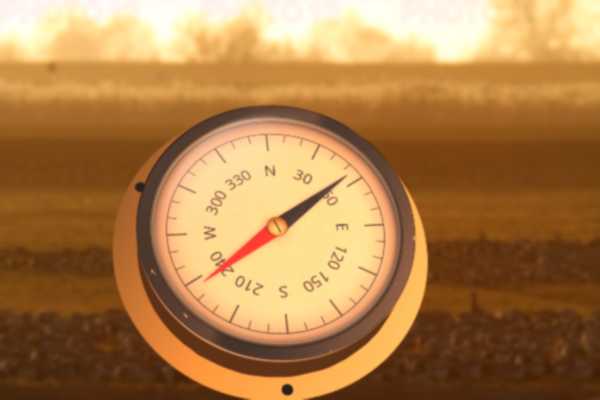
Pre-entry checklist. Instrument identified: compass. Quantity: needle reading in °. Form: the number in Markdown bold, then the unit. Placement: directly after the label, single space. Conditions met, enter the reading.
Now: **235** °
